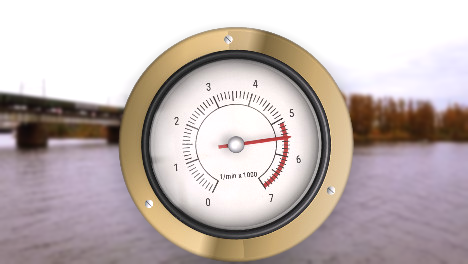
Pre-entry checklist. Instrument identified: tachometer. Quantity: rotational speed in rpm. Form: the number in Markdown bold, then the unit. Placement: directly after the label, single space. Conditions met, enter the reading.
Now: **5500** rpm
